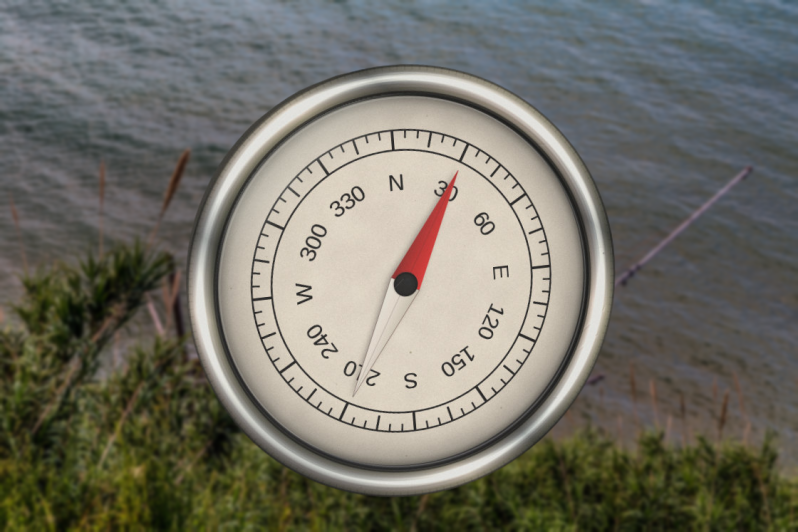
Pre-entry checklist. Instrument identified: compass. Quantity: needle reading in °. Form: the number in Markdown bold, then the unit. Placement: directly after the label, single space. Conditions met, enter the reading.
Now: **30** °
